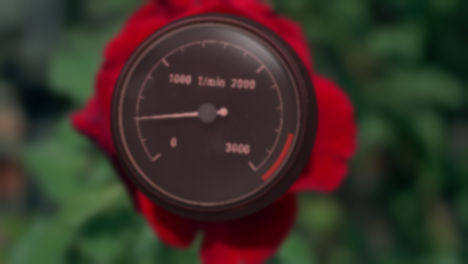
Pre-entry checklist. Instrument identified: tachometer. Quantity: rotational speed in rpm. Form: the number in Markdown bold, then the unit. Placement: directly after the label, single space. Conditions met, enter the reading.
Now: **400** rpm
